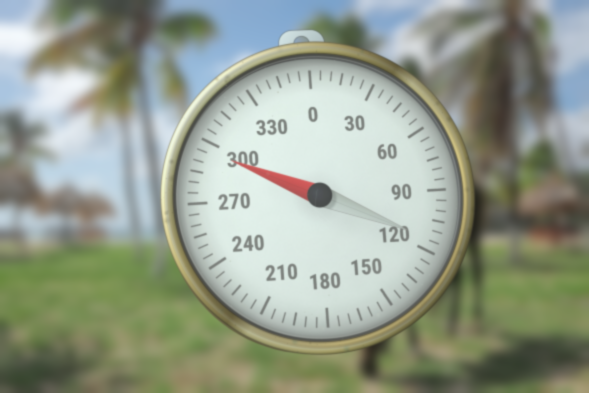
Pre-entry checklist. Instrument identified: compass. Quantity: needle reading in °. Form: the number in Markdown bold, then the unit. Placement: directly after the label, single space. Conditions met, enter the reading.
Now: **295** °
